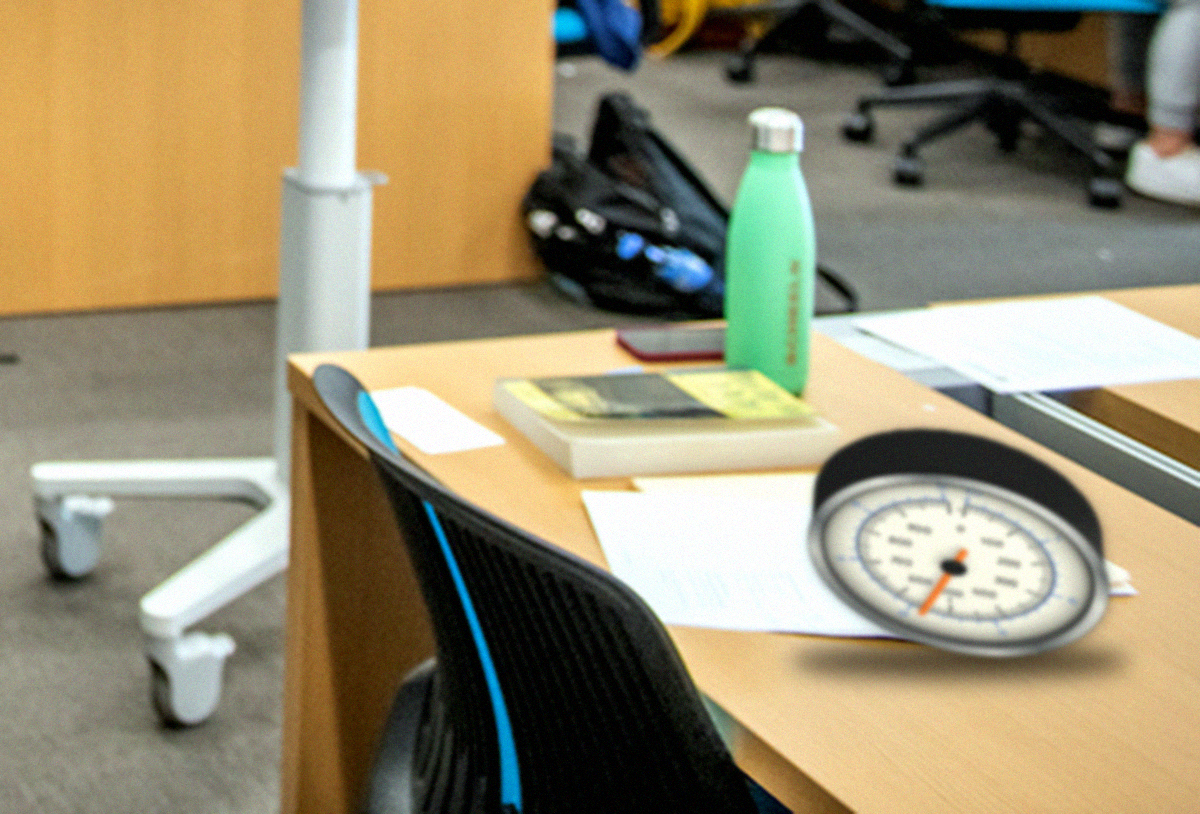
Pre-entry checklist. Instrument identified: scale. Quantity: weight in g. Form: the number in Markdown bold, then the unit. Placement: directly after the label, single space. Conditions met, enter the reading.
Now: **550** g
